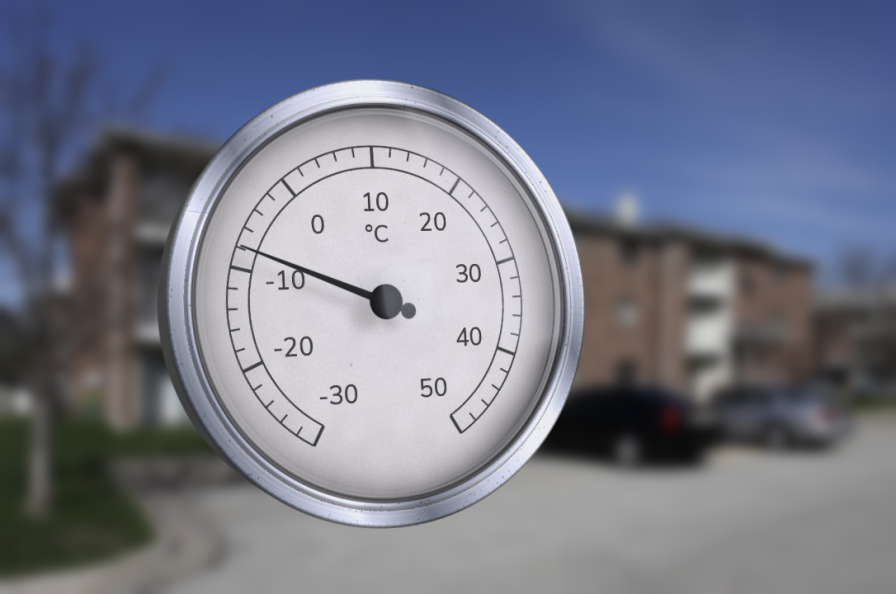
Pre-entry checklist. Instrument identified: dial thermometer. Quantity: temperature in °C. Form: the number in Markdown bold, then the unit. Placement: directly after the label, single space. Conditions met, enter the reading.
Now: **-8** °C
